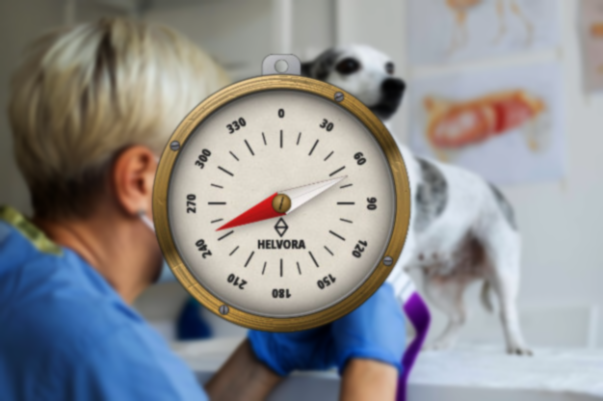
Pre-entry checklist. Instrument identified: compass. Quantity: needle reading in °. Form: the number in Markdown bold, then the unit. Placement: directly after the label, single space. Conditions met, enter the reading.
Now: **247.5** °
